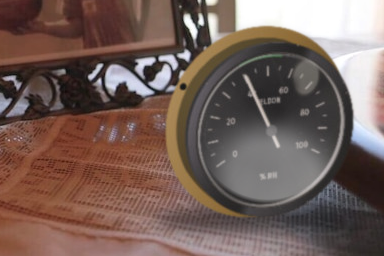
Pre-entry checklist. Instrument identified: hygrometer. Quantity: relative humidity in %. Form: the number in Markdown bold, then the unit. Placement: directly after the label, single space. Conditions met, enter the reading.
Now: **40** %
